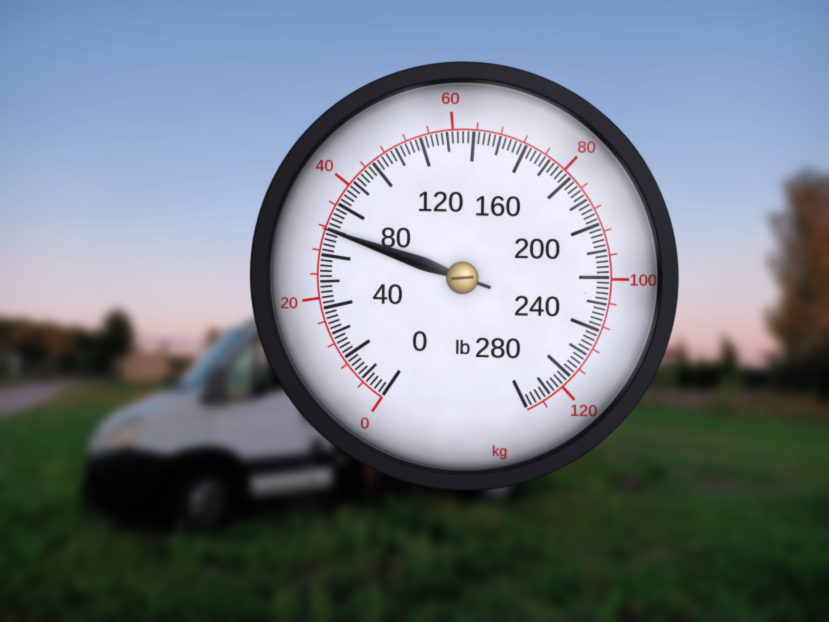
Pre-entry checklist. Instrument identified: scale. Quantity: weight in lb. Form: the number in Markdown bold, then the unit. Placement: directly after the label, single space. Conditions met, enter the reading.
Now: **70** lb
